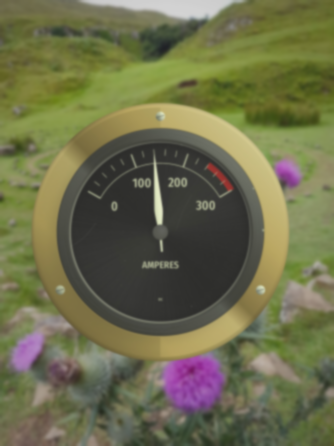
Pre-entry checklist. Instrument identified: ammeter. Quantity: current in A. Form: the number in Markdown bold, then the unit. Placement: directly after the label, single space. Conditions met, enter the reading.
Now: **140** A
